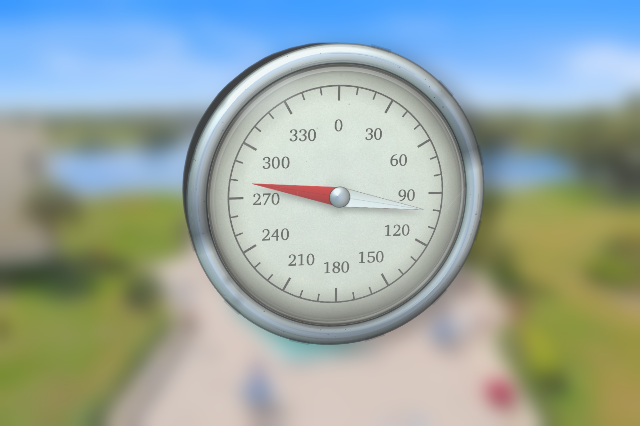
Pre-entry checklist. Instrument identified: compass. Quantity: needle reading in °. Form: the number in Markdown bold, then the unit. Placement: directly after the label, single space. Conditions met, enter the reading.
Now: **280** °
